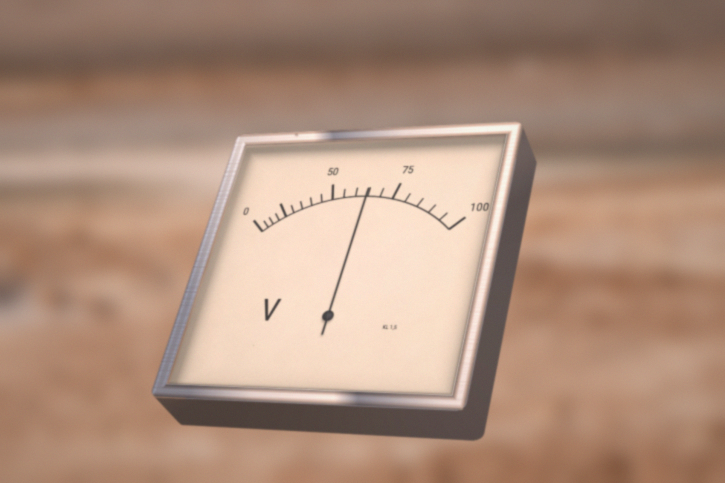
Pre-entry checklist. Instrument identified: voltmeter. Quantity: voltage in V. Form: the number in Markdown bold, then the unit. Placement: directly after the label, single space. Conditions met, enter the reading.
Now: **65** V
